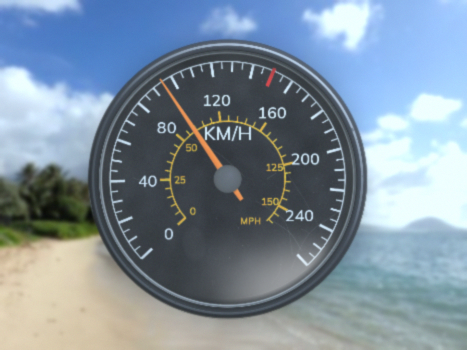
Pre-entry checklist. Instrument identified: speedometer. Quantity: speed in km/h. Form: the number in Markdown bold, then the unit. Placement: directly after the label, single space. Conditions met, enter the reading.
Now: **95** km/h
